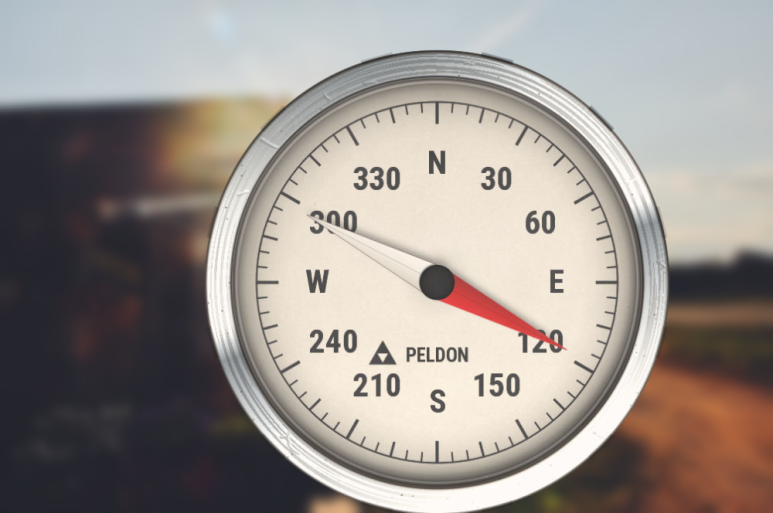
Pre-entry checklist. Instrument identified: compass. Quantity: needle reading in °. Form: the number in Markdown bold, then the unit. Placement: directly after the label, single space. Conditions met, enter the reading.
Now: **117.5** °
